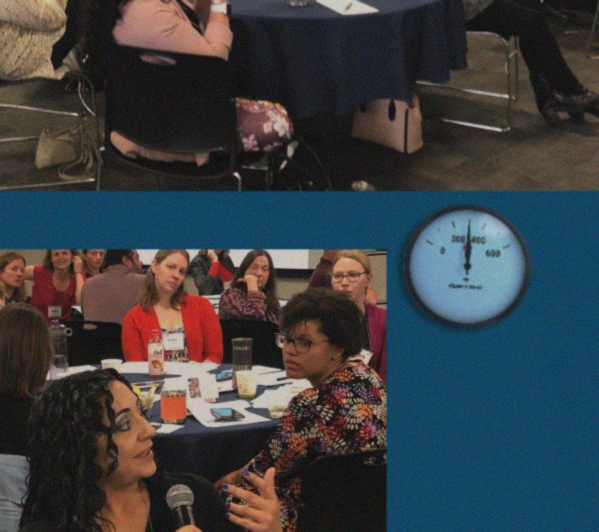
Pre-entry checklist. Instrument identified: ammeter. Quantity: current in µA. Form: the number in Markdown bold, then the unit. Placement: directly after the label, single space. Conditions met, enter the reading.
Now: **300** µA
